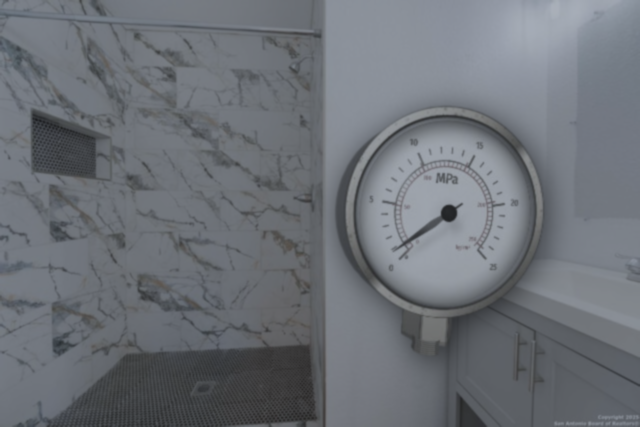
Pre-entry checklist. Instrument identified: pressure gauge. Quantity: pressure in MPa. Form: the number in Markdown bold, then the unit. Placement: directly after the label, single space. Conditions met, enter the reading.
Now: **1** MPa
